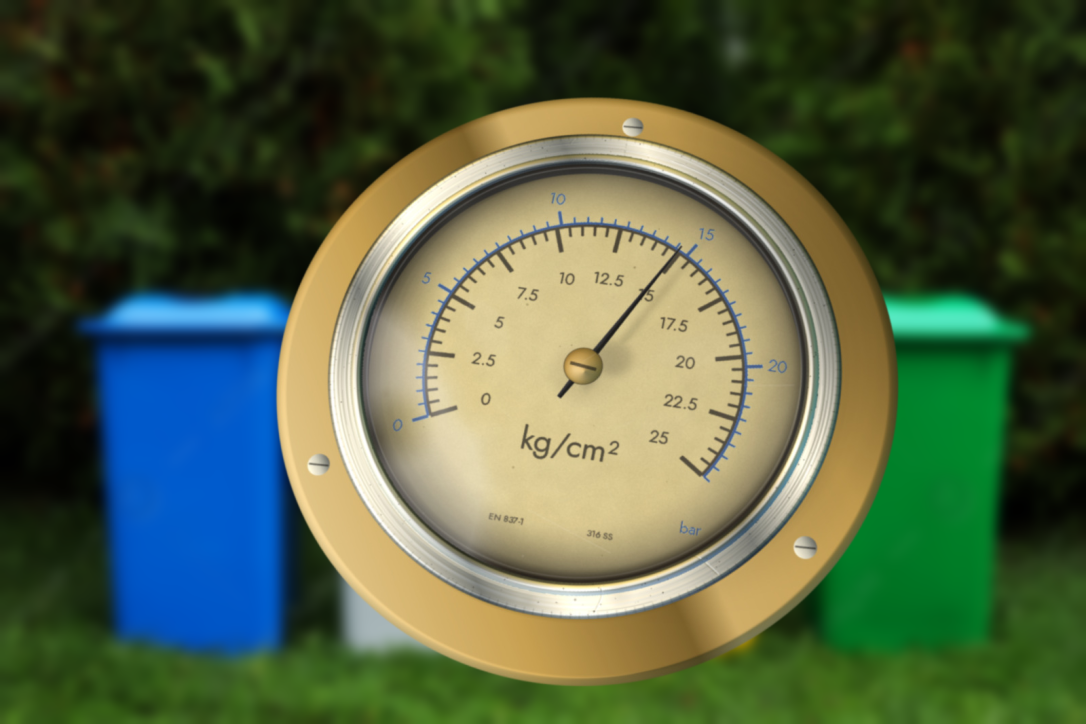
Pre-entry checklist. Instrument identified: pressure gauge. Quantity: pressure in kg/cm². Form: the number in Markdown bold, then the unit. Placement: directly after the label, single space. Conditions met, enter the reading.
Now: **15** kg/cm²
